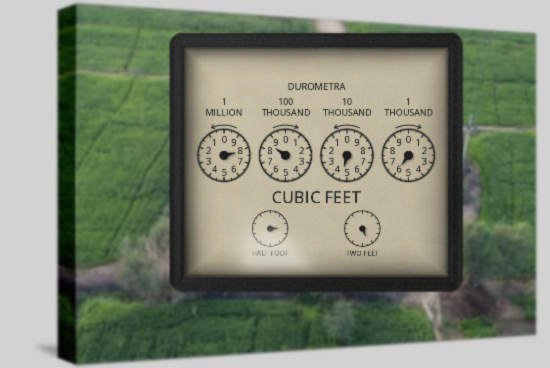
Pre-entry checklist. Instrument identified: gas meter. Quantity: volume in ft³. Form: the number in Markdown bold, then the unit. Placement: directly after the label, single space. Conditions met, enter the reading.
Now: **784600** ft³
